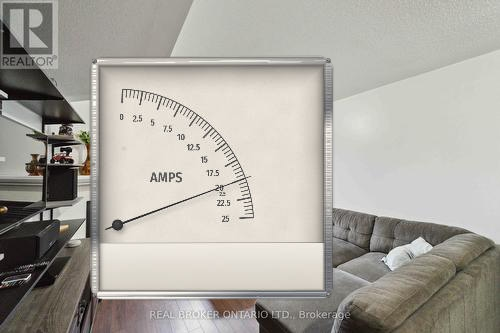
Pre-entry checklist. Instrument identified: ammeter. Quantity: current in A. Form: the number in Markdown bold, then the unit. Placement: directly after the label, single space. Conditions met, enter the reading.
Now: **20** A
